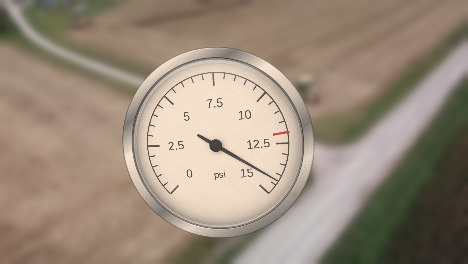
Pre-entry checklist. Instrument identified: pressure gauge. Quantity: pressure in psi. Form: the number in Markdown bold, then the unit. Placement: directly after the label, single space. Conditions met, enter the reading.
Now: **14.25** psi
